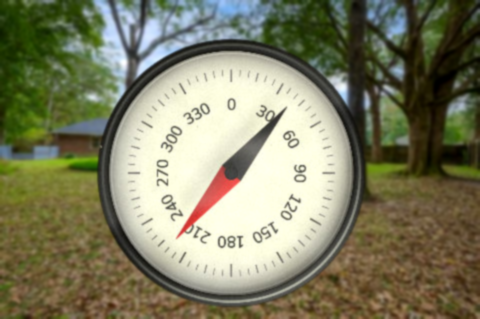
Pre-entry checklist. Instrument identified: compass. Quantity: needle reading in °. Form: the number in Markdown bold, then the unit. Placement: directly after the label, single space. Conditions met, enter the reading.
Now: **220** °
